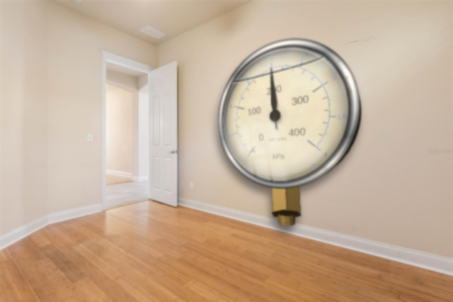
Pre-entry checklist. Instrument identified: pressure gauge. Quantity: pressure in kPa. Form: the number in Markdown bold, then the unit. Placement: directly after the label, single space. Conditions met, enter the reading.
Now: **200** kPa
